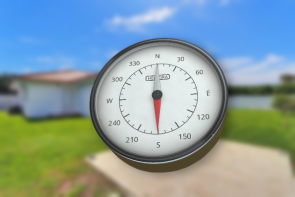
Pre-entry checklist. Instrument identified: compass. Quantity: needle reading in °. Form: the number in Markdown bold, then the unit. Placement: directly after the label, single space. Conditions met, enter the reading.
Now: **180** °
